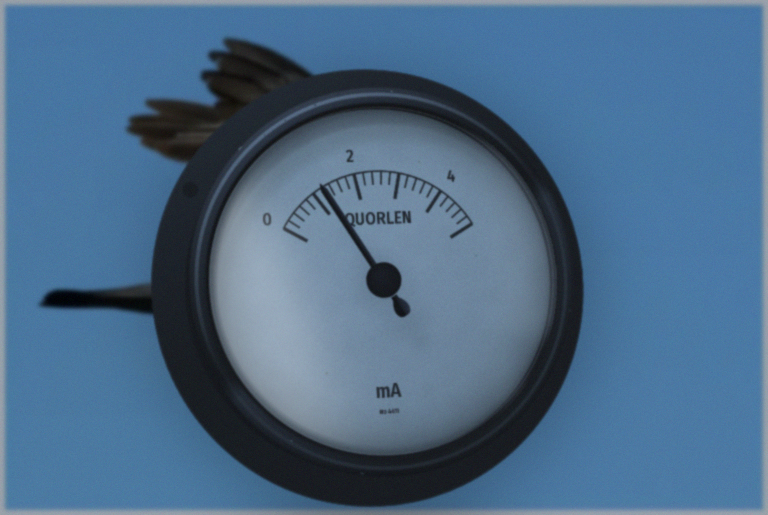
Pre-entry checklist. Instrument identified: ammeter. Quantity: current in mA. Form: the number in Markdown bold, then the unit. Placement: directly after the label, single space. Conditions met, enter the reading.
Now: **1.2** mA
